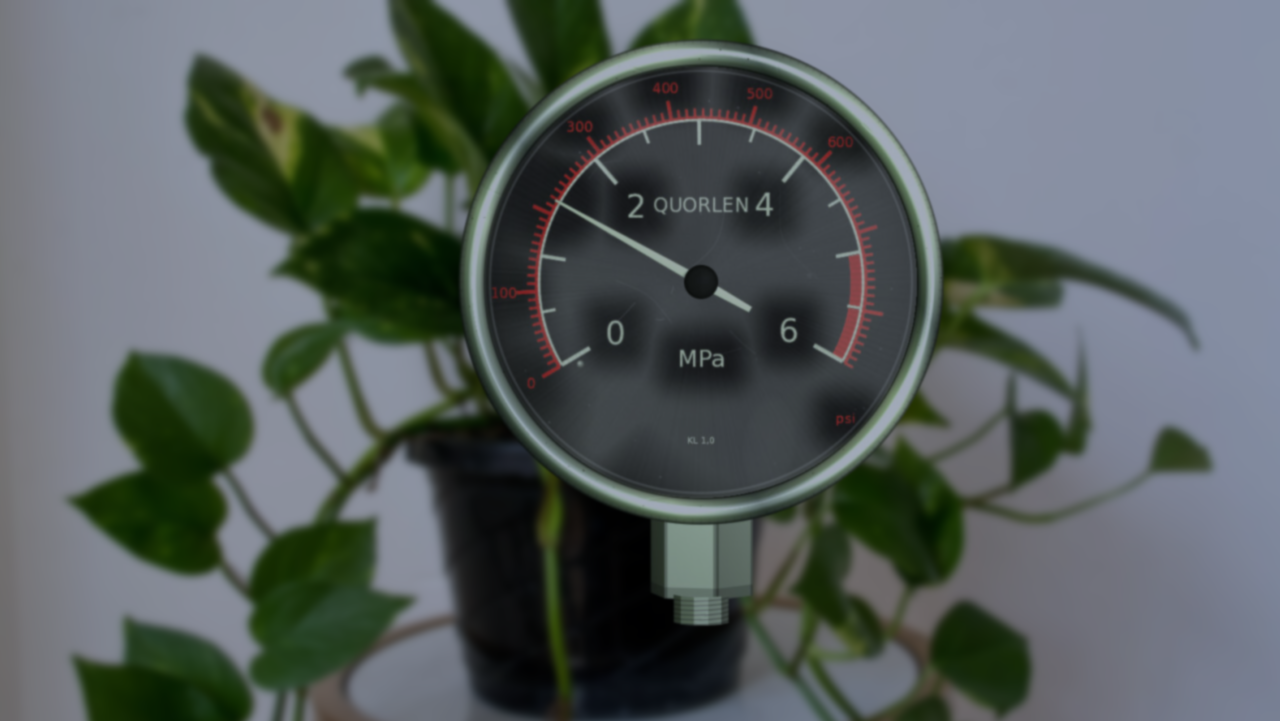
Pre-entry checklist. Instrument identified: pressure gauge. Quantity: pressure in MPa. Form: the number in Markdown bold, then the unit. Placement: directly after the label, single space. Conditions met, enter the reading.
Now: **1.5** MPa
